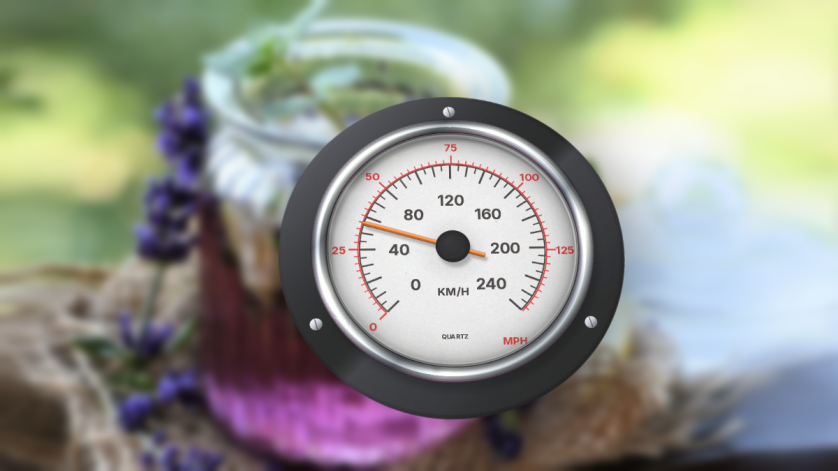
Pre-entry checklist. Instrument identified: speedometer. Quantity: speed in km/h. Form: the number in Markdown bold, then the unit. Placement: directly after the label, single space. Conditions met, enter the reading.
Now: **55** km/h
